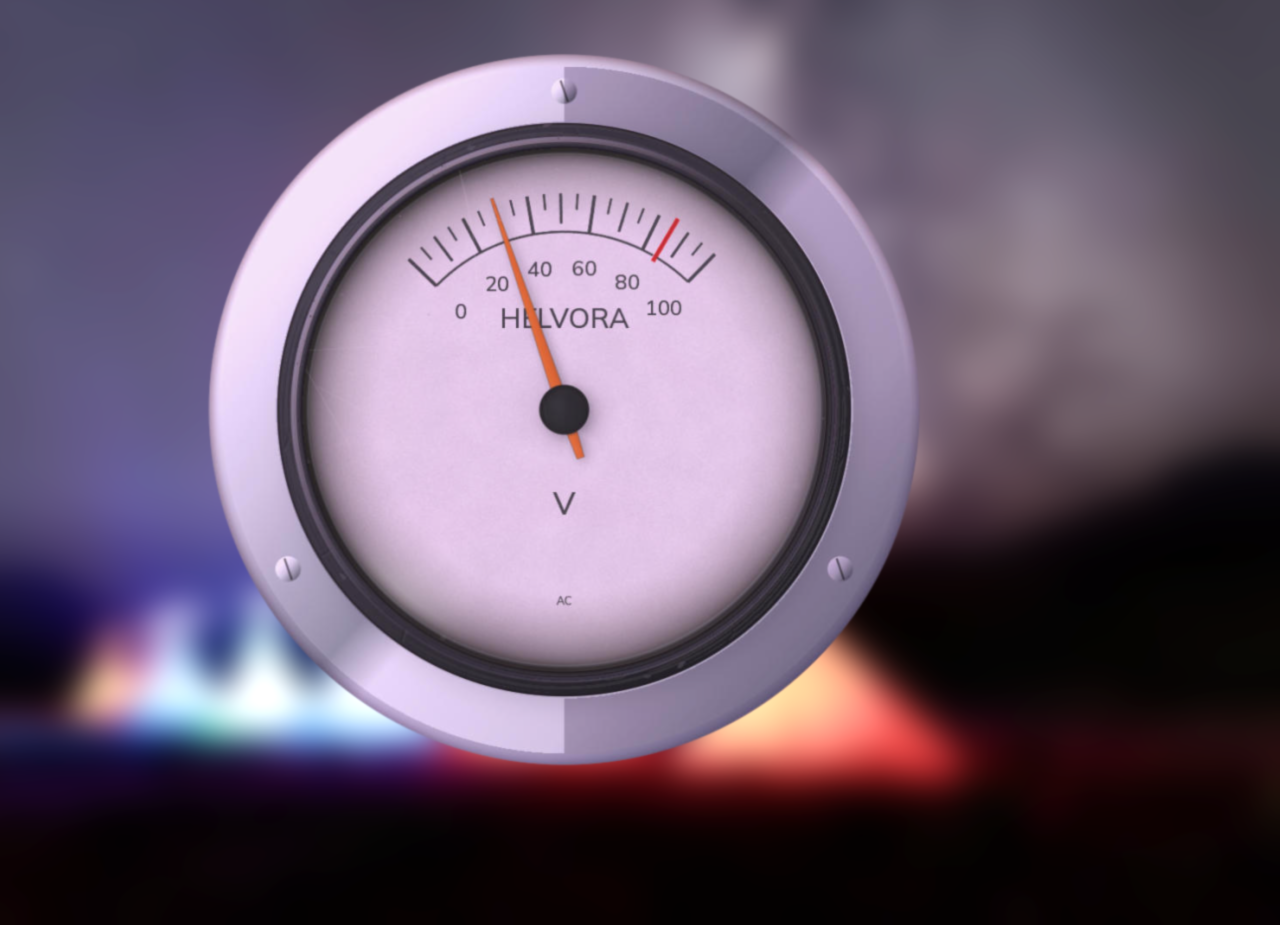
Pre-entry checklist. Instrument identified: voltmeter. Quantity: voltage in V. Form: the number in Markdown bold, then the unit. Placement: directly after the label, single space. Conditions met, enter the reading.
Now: **30** V
